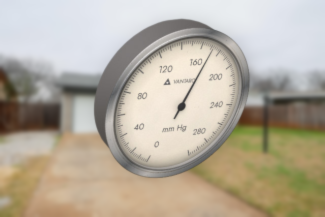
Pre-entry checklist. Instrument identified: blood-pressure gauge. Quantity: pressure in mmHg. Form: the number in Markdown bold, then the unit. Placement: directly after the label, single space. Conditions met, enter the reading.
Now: **170** mmHg
